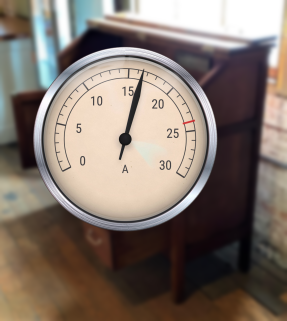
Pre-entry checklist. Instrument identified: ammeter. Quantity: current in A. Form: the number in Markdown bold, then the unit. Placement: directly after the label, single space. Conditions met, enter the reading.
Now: **16.5** A
